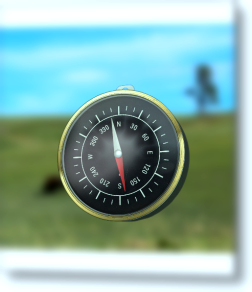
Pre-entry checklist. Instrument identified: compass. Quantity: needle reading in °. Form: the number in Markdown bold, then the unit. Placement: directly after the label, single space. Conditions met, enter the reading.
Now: **170** °
